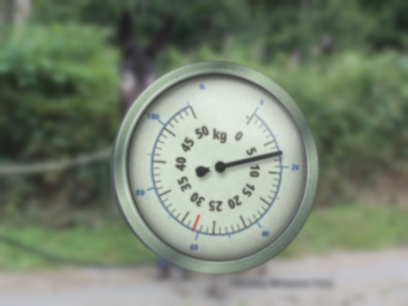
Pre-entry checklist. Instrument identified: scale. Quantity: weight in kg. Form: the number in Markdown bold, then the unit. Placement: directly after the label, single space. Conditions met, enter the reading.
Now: **7** kg
